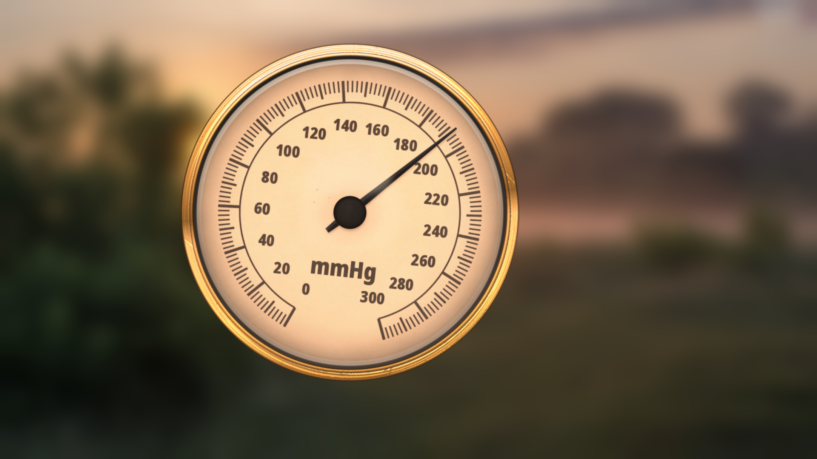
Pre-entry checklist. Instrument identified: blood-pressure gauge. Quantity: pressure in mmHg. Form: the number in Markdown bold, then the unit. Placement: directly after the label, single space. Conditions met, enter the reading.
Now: **192** mmHg
